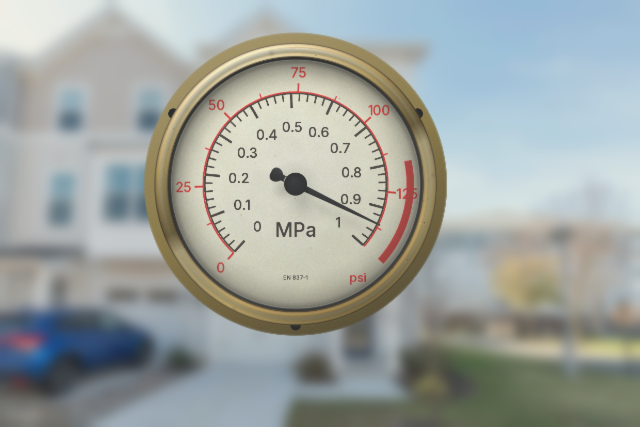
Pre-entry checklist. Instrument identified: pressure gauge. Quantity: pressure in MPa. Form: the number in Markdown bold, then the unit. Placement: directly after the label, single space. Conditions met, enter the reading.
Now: **0.94** MPa
